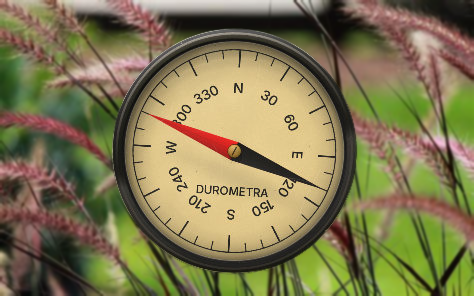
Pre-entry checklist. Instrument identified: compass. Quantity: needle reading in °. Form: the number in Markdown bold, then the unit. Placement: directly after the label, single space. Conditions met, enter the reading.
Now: **290** °
